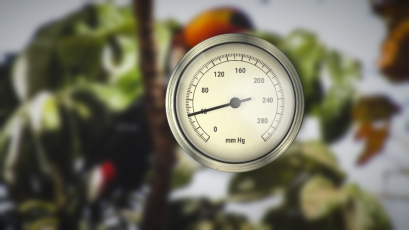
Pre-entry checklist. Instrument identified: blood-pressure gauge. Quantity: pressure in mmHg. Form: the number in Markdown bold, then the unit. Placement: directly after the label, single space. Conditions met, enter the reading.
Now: **40** mmHg
